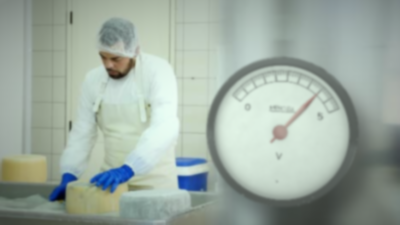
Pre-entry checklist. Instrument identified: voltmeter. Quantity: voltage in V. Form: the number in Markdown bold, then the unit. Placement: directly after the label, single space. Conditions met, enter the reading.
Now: **4** V
